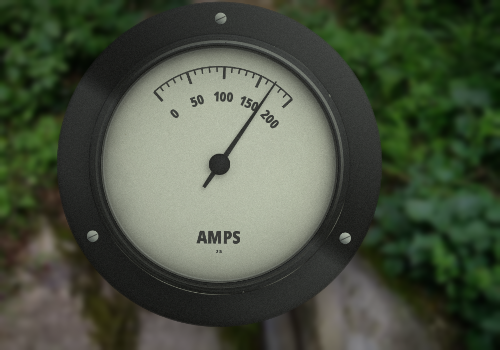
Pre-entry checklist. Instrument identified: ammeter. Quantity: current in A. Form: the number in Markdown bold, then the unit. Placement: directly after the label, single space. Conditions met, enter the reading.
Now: **170** A
